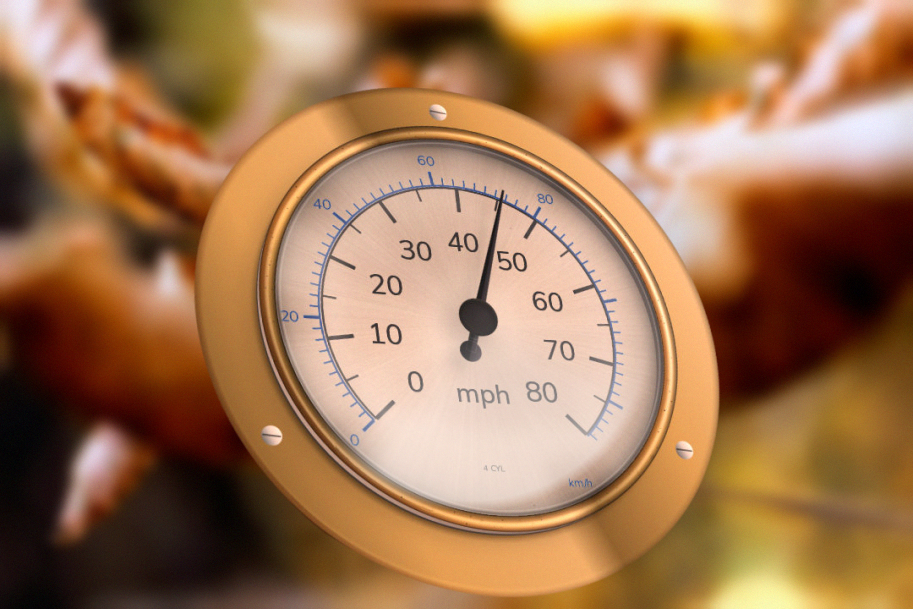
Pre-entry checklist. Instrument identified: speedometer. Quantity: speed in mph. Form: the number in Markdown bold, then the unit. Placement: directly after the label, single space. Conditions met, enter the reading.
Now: **45** mph
